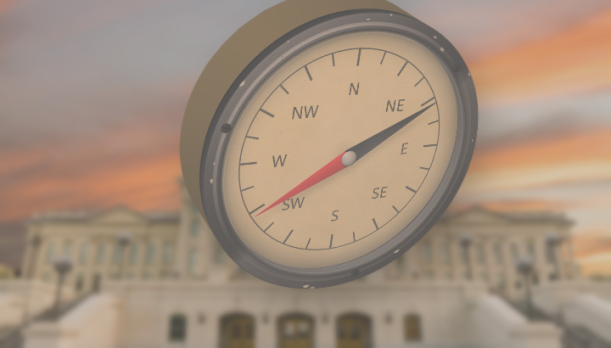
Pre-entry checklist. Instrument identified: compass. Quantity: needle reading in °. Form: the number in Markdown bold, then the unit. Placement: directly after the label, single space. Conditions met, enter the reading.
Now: **240** °
